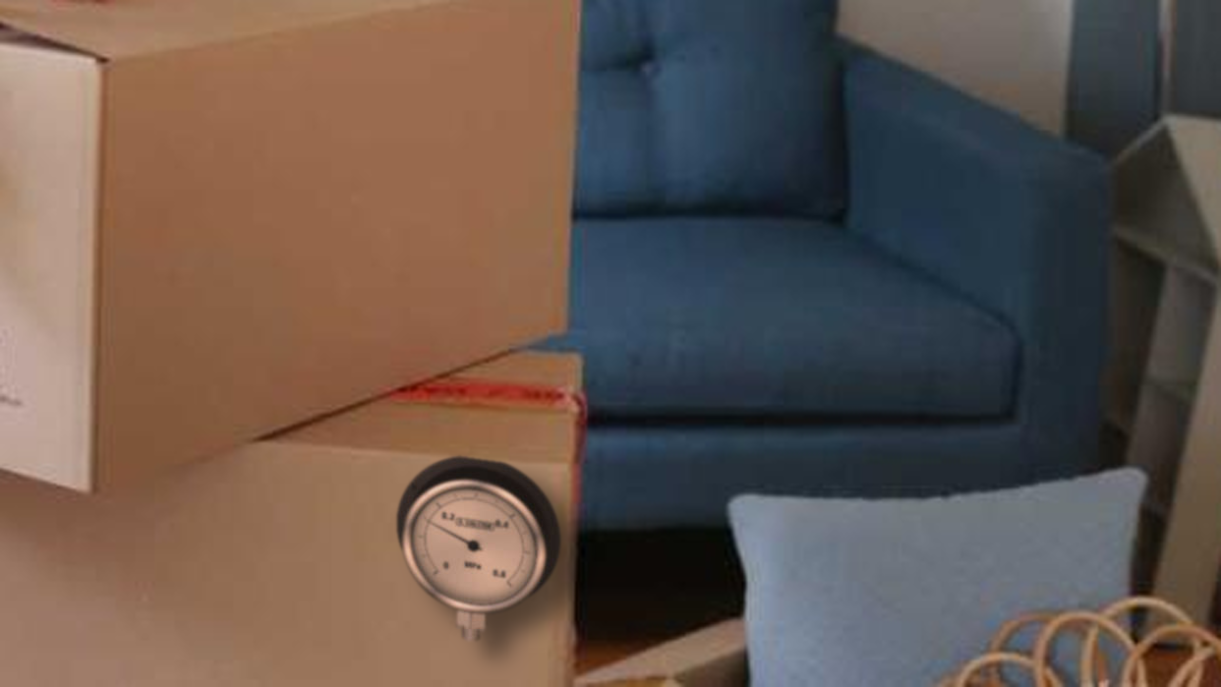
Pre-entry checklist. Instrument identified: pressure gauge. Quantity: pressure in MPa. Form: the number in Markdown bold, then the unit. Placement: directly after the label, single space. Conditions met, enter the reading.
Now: **0.15** MPa
